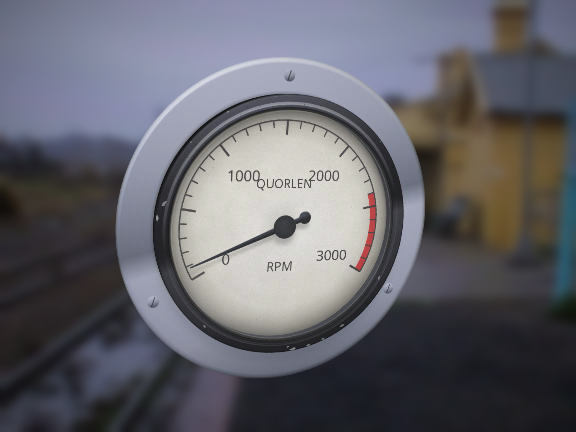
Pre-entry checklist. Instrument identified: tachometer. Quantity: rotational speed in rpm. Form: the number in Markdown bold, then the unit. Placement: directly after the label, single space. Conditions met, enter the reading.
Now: **100** rpm
